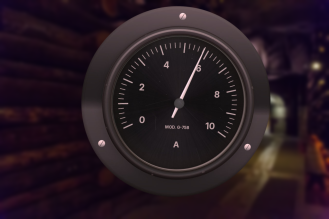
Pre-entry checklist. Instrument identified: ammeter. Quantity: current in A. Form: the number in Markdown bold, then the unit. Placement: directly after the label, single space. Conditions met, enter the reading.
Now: **5.8** A
